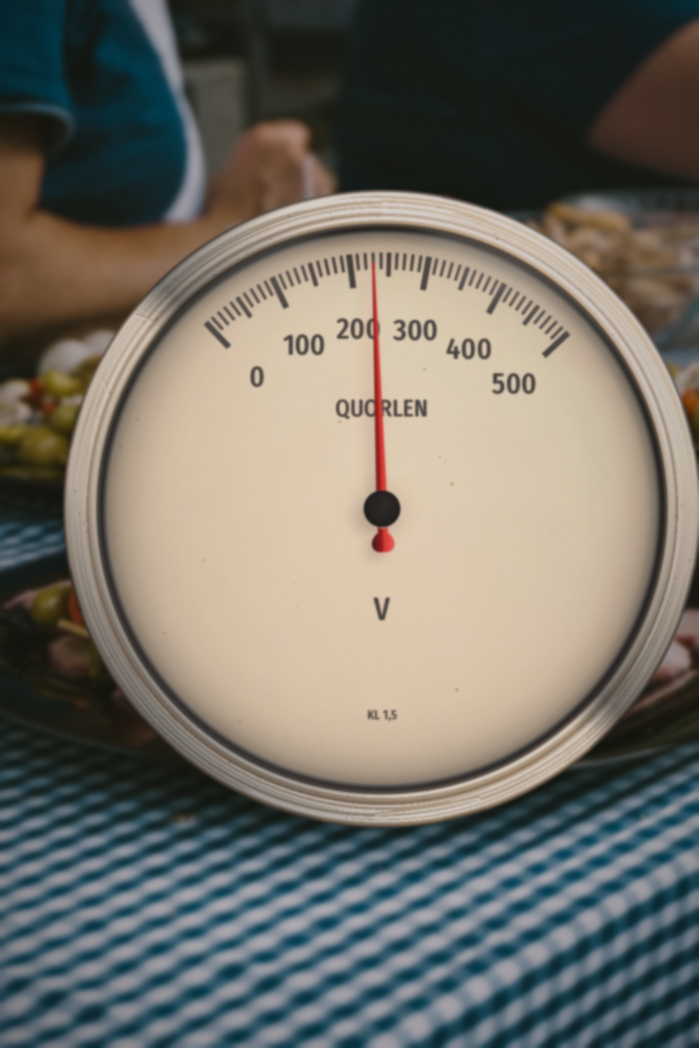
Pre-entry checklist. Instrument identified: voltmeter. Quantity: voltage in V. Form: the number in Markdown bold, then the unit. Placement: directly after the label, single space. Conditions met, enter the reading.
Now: **230** V
